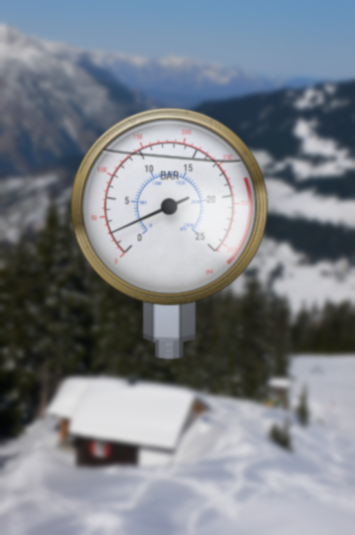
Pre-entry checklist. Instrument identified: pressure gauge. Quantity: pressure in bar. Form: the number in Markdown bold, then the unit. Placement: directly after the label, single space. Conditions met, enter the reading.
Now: **2** bar
